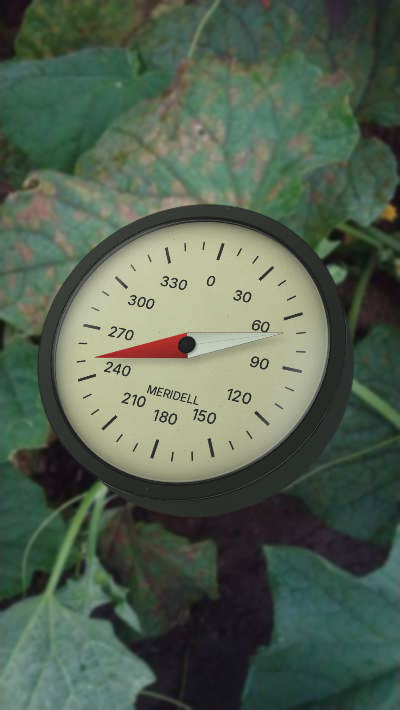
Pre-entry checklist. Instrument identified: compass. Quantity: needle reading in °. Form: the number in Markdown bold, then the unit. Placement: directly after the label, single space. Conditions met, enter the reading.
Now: **250** °
